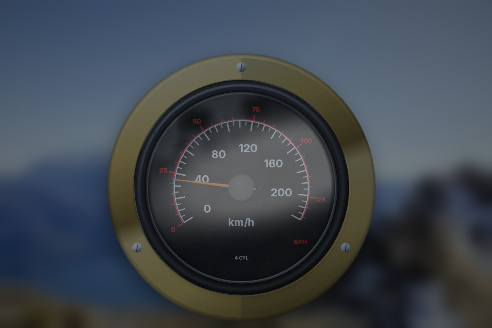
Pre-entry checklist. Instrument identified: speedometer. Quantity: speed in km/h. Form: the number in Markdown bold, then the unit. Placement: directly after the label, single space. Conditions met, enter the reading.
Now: **35** km/h
